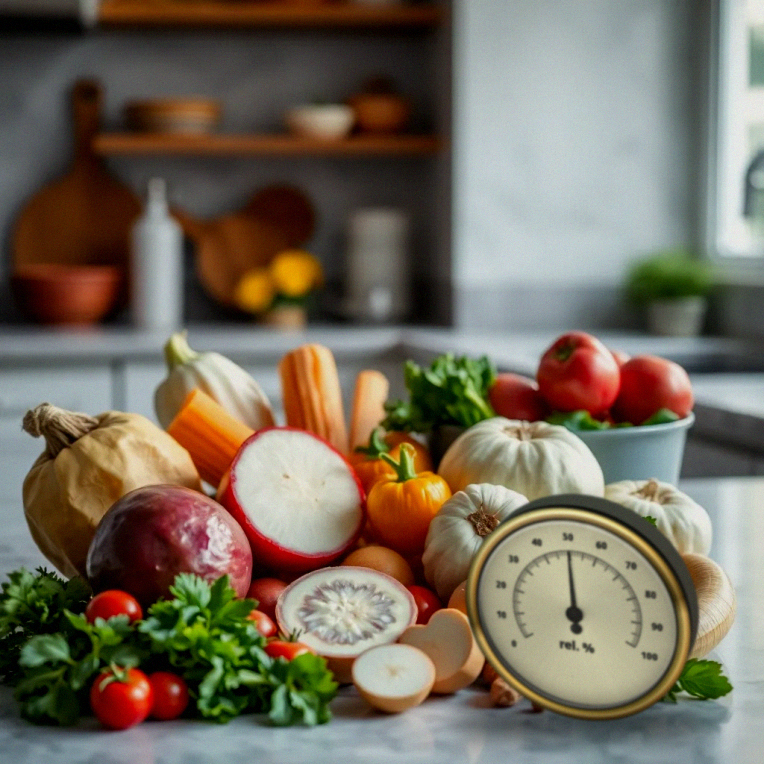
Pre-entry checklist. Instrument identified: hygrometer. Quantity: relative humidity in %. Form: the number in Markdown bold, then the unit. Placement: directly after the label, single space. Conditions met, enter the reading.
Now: **50** %
